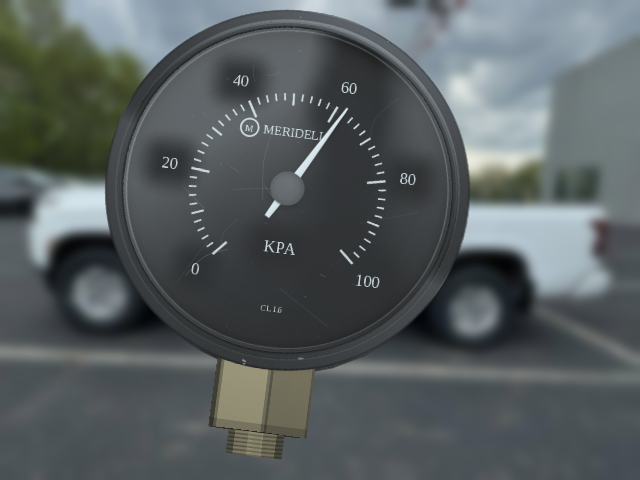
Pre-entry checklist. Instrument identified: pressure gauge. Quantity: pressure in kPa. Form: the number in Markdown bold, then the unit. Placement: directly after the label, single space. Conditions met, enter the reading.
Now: **62** kPa
